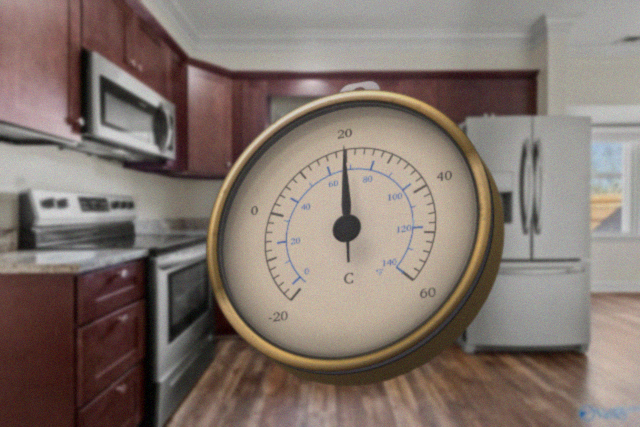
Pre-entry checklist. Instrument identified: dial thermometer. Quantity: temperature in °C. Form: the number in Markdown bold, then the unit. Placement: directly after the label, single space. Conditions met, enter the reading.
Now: **20** °C
